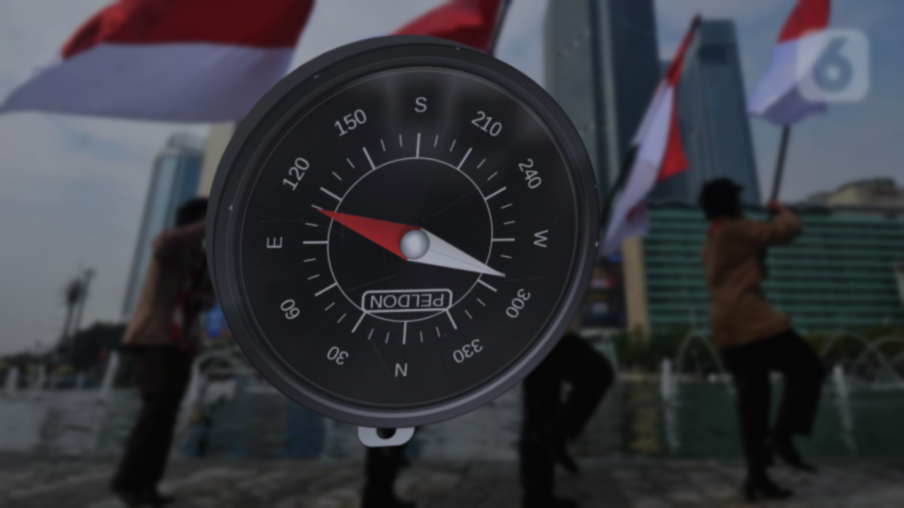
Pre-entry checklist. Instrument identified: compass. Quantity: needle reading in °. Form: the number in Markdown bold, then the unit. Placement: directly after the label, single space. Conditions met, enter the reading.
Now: **110** °
